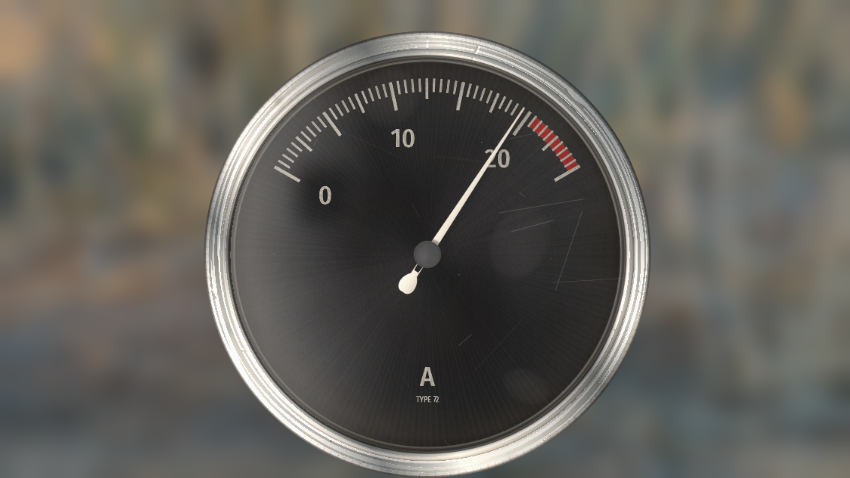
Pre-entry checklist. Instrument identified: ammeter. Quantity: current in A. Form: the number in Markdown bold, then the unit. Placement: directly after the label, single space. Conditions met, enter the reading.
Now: **19.5** A
